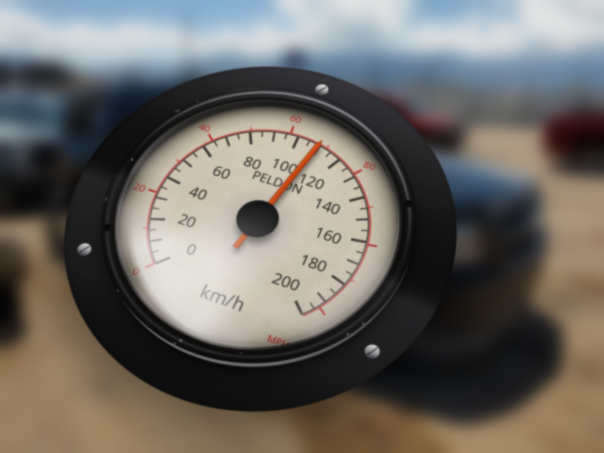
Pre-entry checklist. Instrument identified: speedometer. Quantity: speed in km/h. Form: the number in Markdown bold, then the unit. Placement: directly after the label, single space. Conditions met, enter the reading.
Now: **110** km/h
